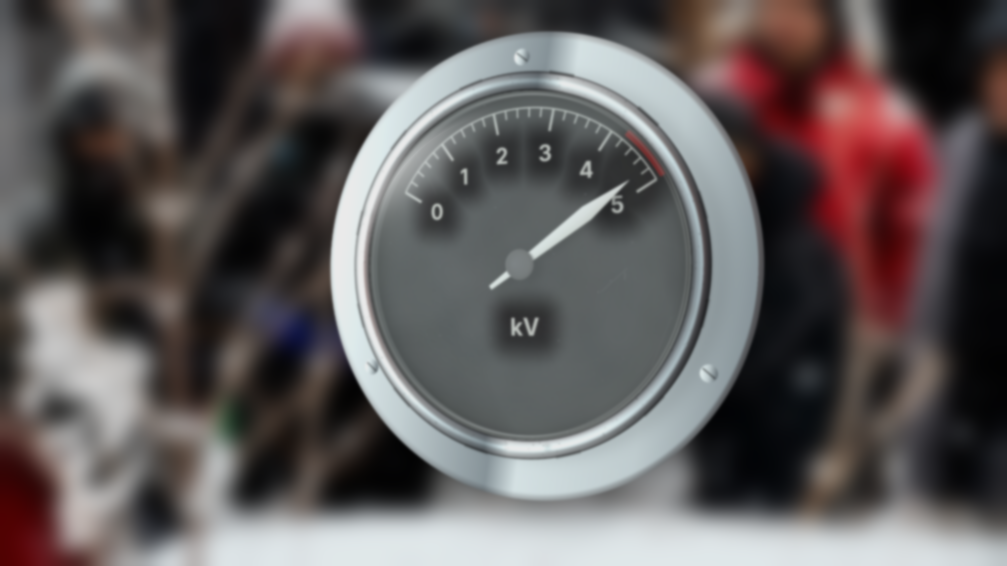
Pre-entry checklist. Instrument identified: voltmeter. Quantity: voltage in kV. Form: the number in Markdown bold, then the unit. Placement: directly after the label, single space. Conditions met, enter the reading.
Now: **4.8** kV
